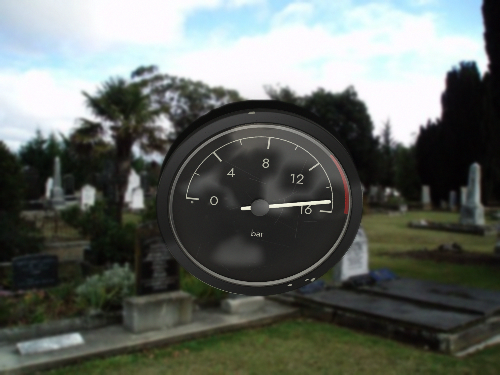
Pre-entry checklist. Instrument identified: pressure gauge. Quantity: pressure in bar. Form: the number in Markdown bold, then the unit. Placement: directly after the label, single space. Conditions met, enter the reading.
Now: **15** bar
